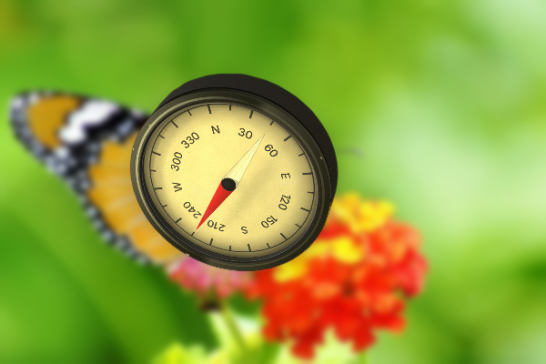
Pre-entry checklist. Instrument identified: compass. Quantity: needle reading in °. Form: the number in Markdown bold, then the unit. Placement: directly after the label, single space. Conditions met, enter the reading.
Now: **225** °
